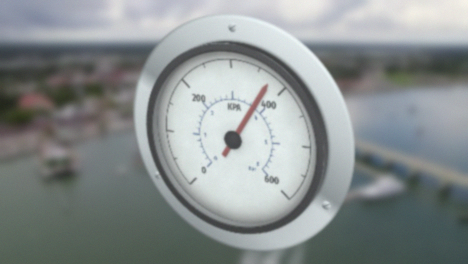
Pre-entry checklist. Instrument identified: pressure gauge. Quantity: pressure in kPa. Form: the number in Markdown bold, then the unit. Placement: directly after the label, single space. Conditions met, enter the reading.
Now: **375** kPa
